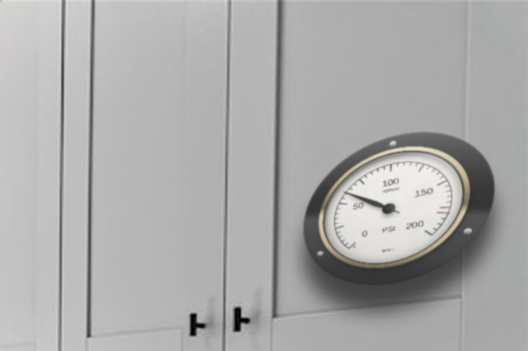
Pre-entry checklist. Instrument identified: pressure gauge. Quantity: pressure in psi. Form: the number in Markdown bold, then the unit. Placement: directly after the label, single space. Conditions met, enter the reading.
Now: **60** psi
